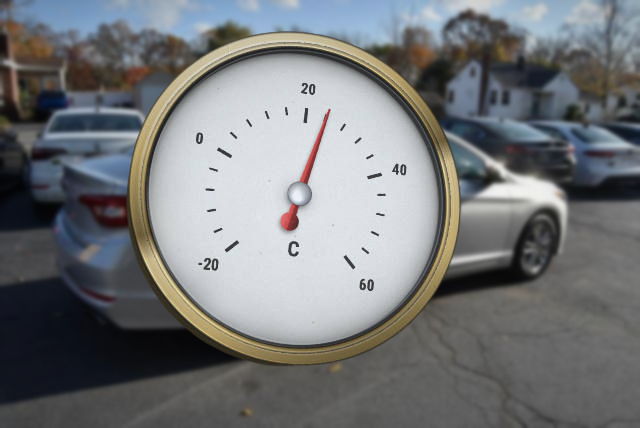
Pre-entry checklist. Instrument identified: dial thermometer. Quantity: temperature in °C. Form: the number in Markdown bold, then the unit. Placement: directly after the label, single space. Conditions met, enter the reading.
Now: **24** °C
